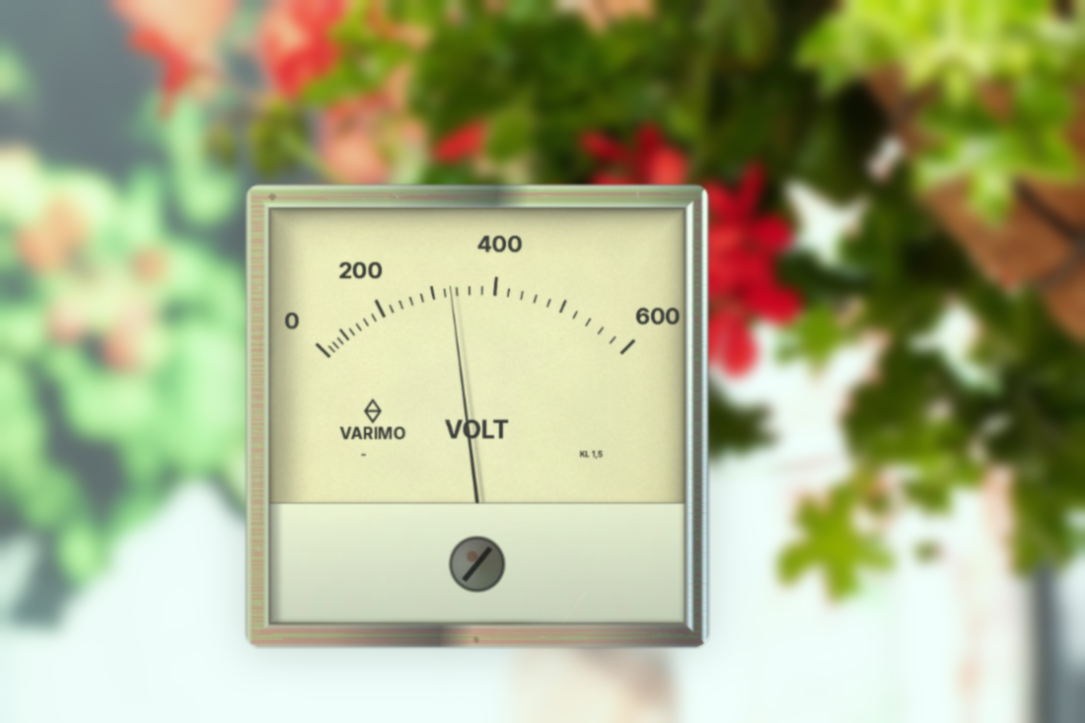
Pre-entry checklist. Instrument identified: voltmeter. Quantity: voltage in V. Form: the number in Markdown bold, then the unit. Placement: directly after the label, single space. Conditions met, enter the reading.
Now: **330** V
